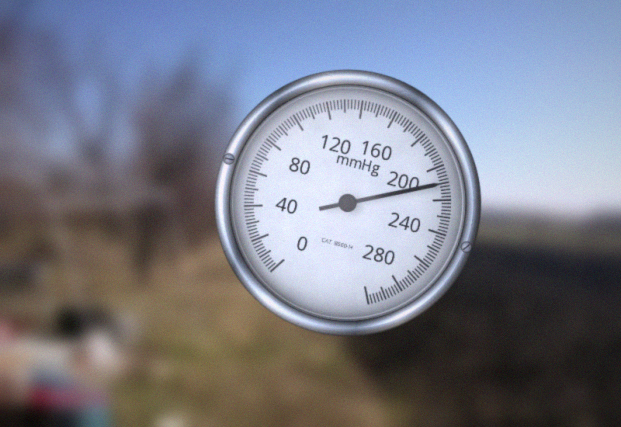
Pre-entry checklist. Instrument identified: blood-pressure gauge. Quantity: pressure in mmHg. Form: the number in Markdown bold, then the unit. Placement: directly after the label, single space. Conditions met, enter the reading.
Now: **210** mmHg
